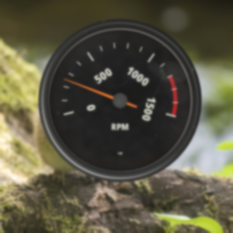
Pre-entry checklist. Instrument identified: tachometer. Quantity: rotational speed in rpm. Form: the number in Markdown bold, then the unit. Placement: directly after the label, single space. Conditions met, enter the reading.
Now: **250** rpm
